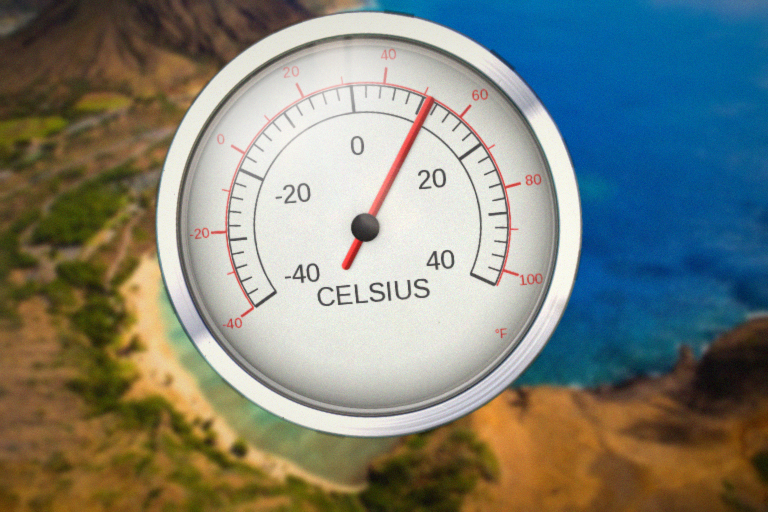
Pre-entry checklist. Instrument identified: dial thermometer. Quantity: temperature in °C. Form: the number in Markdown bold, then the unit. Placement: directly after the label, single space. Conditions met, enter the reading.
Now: **11** °C
